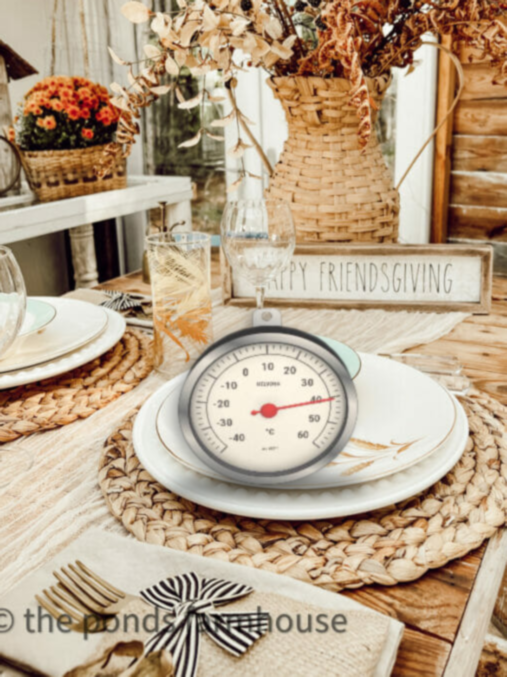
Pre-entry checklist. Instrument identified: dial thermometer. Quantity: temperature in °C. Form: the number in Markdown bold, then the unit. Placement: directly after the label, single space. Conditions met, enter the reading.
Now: **40** °C
